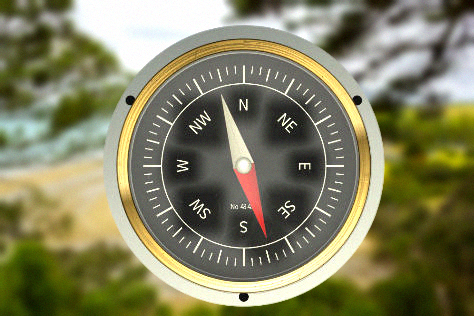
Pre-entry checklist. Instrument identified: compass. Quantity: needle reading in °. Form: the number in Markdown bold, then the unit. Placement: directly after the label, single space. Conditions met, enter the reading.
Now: **162.5** °
